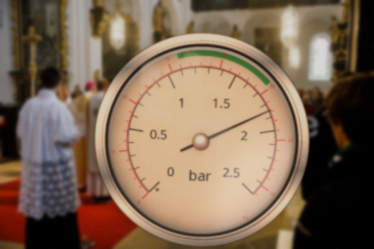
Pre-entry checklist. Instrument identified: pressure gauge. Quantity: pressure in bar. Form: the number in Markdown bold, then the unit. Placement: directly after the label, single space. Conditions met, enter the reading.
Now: **1.85** bar
